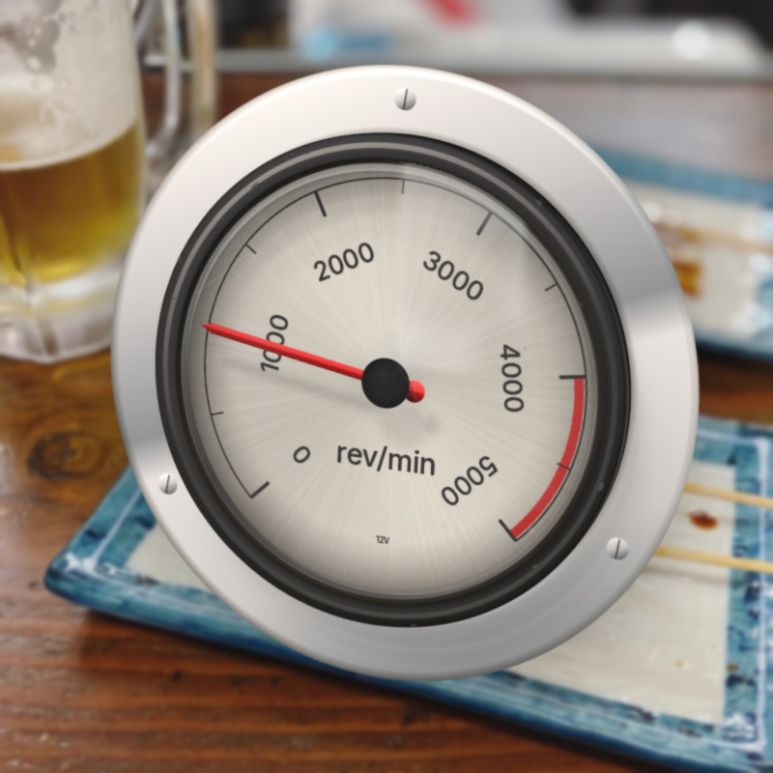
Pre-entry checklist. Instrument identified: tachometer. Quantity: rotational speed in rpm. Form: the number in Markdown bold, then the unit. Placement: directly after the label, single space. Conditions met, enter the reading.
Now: **1000** rpm
